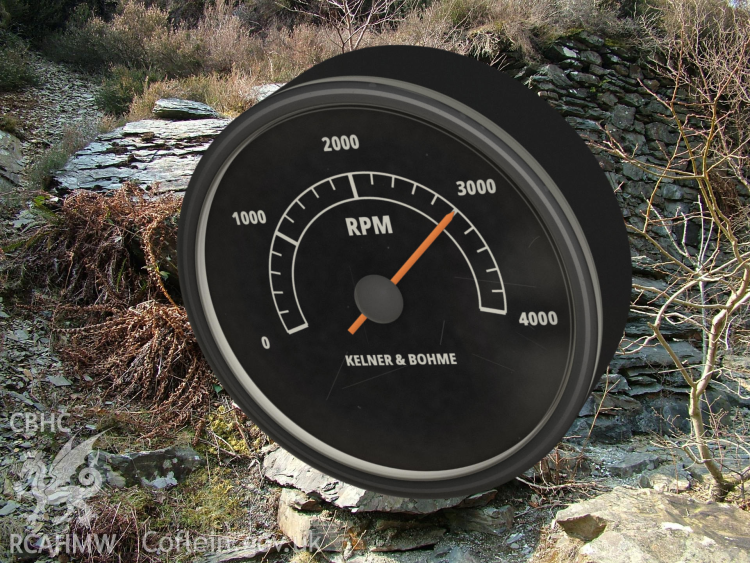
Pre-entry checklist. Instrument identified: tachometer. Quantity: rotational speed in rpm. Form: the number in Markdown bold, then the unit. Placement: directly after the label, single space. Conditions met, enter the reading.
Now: **3000** rpm
